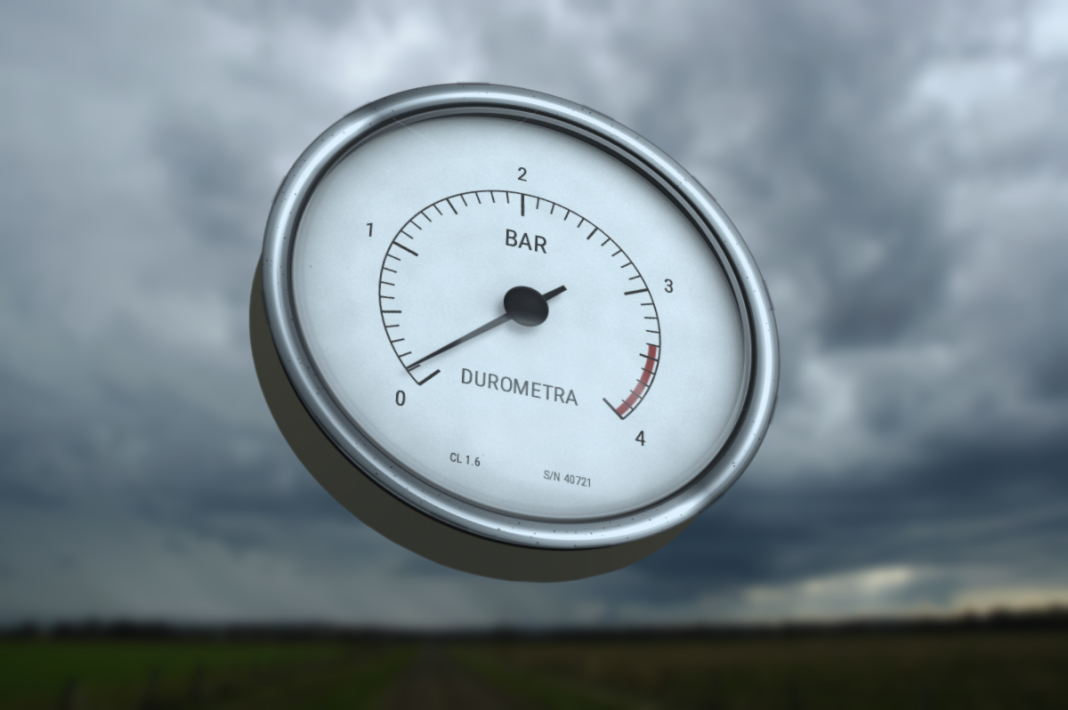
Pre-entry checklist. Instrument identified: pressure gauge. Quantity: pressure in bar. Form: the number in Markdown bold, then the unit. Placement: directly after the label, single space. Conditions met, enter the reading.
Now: **0.1** bar
